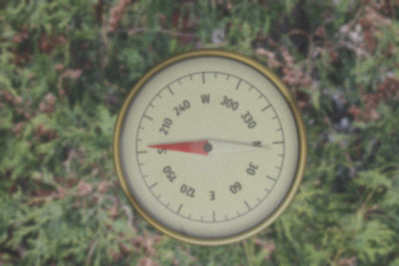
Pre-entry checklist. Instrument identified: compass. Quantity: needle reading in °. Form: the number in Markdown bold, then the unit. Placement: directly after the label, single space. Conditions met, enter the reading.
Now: **185** °
